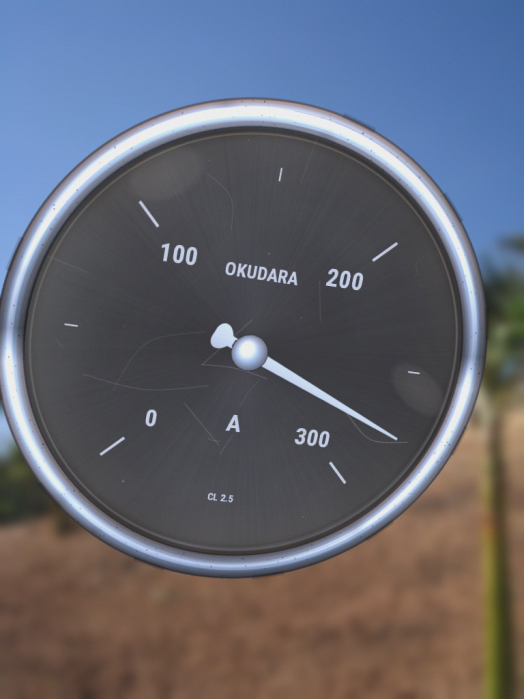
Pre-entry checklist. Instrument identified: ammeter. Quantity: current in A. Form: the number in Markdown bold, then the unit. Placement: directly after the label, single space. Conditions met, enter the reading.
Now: **275** A
